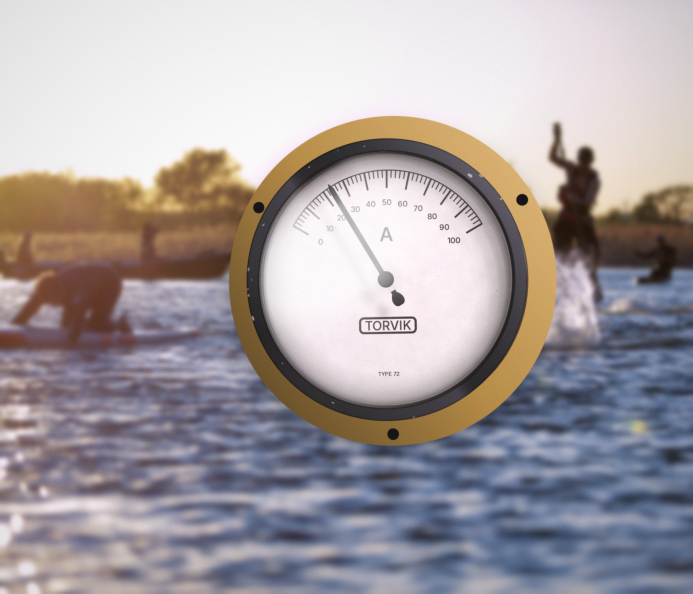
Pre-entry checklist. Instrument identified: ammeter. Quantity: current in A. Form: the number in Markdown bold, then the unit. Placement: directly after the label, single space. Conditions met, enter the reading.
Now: **24** A
